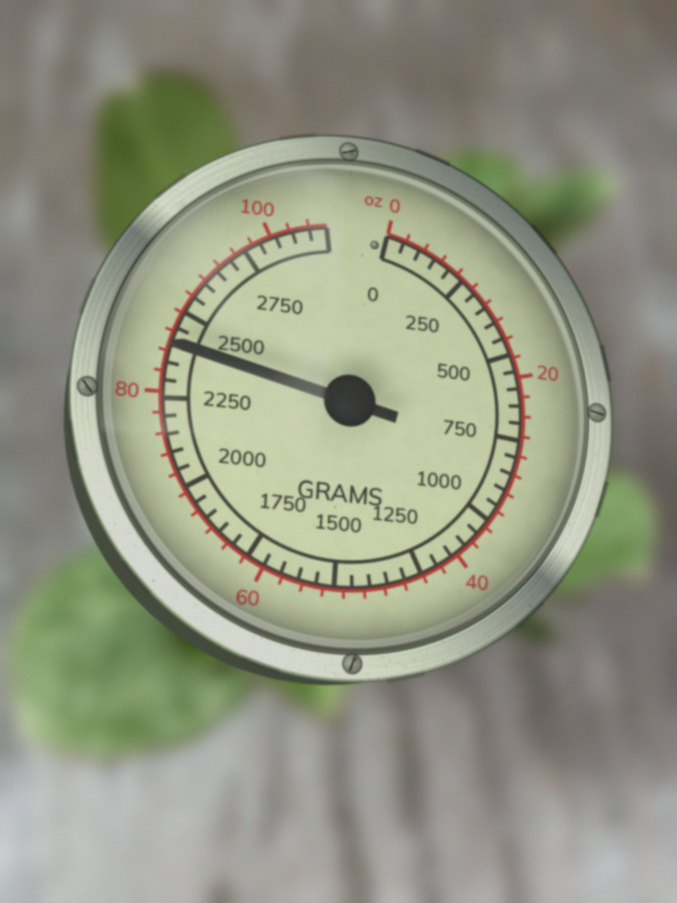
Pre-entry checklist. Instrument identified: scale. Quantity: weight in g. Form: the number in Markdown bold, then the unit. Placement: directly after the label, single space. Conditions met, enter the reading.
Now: **2400** g
